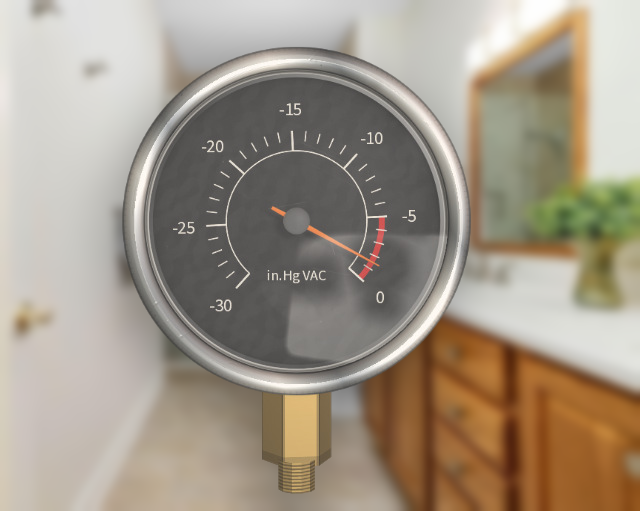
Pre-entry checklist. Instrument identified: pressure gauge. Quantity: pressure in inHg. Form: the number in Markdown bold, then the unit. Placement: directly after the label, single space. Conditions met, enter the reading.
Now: **-1.5** inHg
